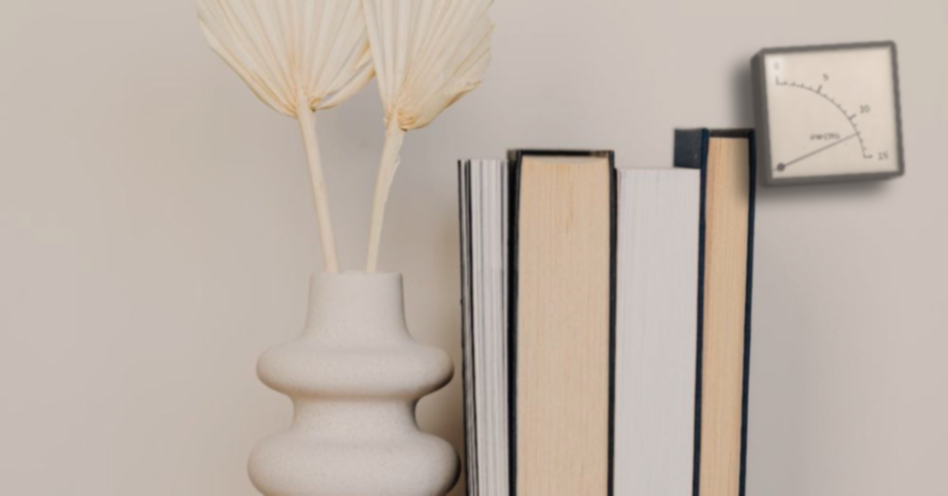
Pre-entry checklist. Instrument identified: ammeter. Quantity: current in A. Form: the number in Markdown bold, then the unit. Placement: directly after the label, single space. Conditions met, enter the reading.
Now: **12** A
